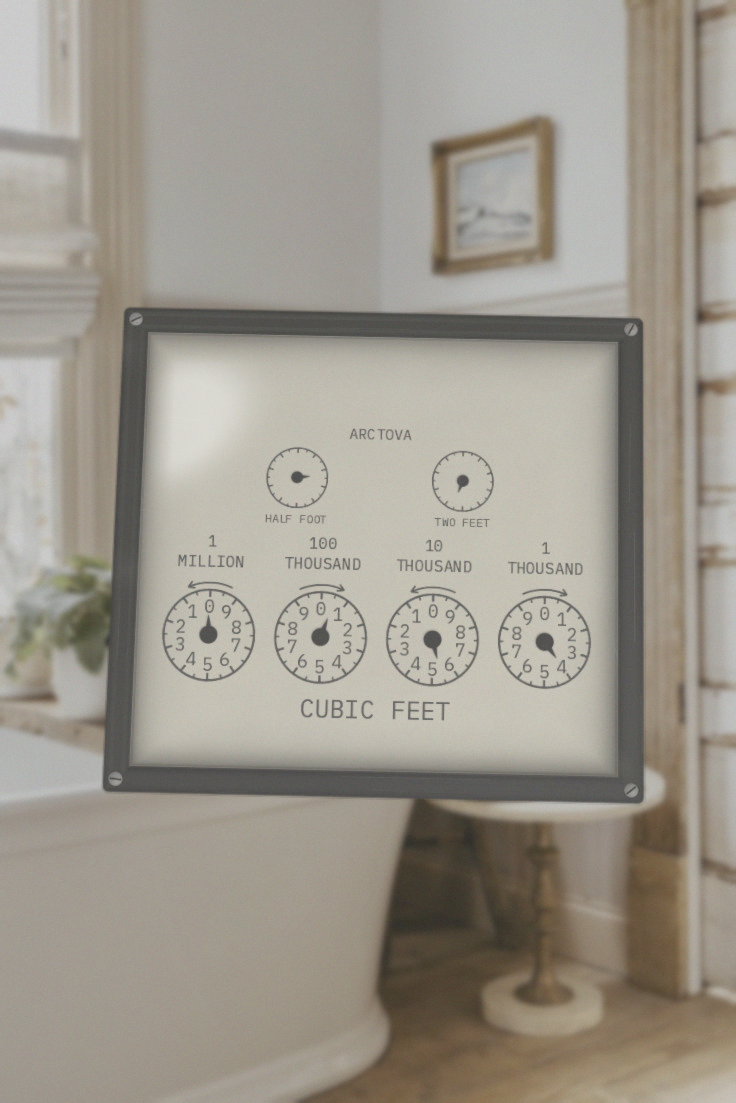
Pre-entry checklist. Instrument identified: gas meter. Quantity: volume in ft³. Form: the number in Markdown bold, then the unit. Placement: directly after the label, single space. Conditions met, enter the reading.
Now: **5400** ft³
